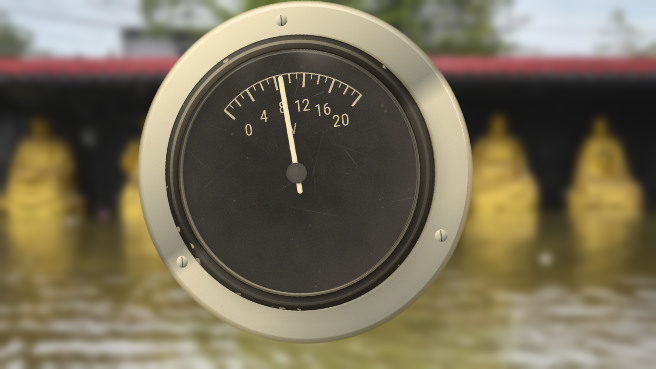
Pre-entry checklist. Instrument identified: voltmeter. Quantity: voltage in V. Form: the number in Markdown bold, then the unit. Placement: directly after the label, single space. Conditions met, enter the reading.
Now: **9** V
